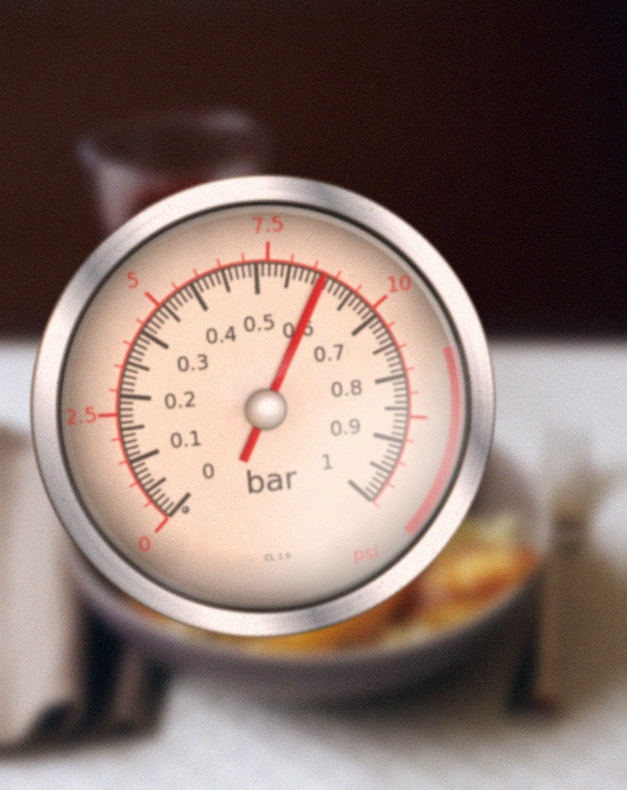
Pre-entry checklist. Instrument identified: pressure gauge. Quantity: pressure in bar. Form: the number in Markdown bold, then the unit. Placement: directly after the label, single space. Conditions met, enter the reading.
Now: **0.6** bar
